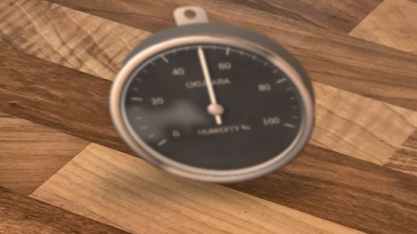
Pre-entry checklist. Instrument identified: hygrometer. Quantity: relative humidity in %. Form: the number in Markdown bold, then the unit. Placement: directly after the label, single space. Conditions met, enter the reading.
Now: **52** %
